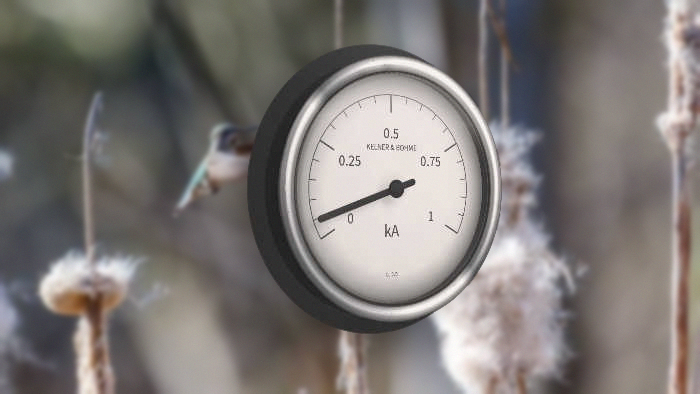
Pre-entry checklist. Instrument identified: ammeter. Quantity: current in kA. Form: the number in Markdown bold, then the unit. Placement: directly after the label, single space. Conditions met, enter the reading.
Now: **0.05** kA
